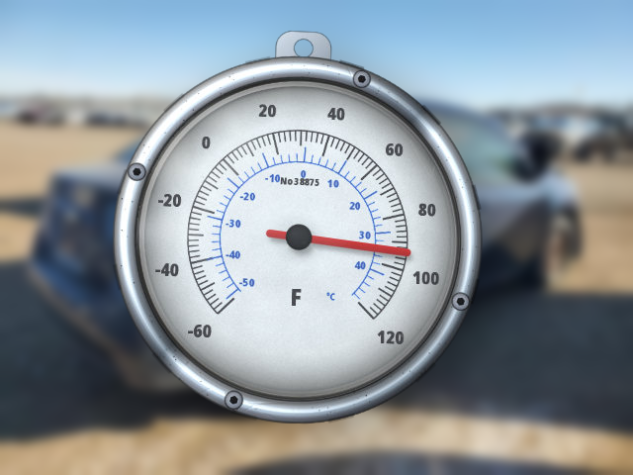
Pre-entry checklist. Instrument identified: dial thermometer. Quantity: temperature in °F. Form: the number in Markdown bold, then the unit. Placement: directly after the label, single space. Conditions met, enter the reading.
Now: **94** °F
